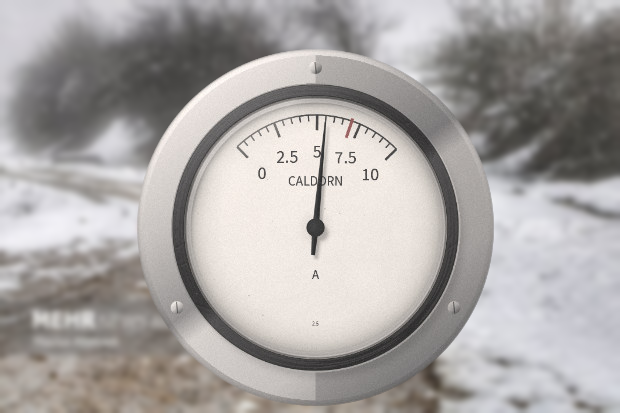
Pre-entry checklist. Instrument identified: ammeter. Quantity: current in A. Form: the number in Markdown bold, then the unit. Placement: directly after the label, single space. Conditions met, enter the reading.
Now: **5.5** A
